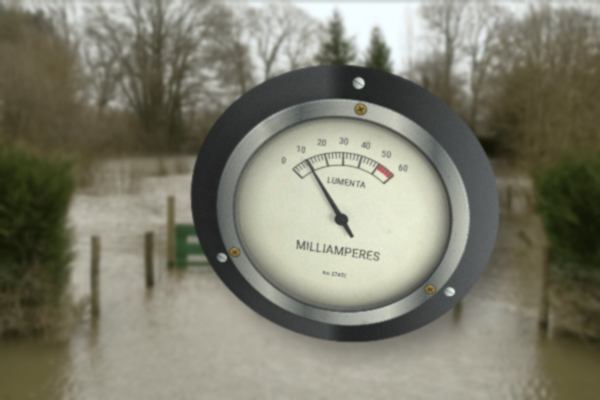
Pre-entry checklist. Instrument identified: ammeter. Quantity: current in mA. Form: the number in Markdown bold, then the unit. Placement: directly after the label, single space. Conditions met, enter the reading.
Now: **10** mA
